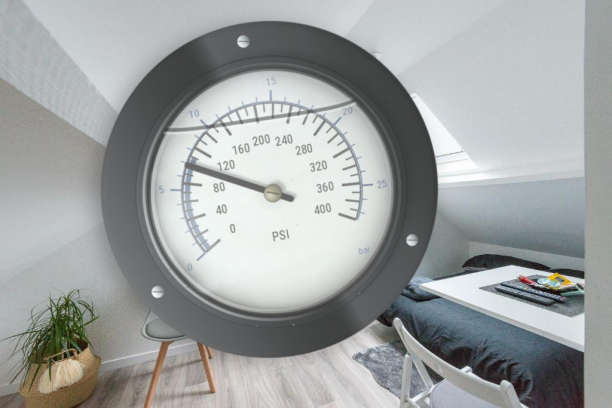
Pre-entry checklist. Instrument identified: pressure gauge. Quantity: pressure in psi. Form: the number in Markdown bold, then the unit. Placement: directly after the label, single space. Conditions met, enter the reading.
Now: **100** psi
